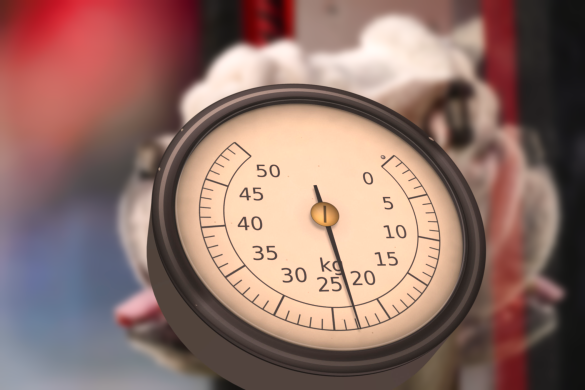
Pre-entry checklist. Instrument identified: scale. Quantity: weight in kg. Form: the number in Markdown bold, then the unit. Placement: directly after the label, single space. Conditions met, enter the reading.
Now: **23** kg
